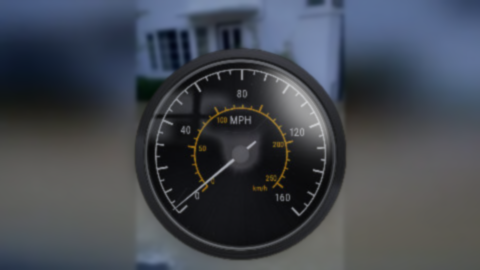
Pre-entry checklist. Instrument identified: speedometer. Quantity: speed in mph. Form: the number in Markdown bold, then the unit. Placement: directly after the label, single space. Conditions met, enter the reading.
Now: **2.5** mph
